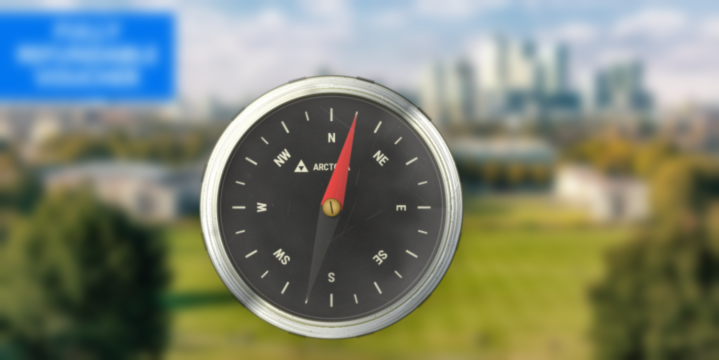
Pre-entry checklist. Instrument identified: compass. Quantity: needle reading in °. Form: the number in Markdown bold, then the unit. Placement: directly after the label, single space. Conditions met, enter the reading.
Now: **15** °
